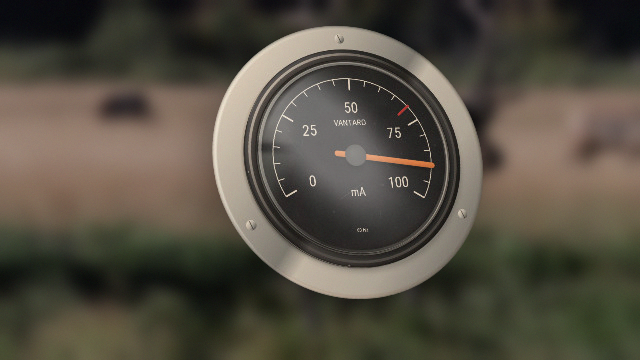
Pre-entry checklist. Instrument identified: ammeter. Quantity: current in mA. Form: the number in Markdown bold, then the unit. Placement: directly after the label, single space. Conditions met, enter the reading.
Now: **90** mA
